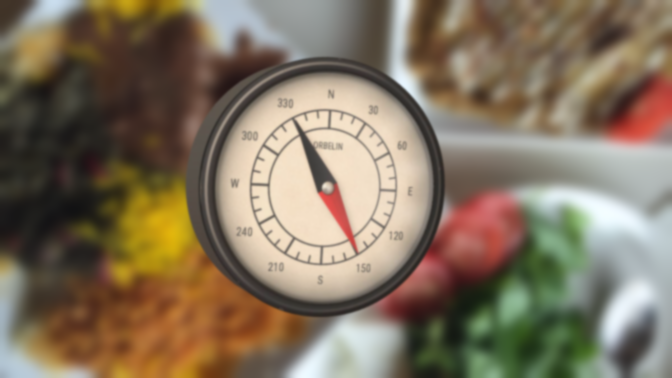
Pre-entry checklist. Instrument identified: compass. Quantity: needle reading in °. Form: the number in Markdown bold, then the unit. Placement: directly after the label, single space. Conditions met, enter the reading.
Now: **150** °
